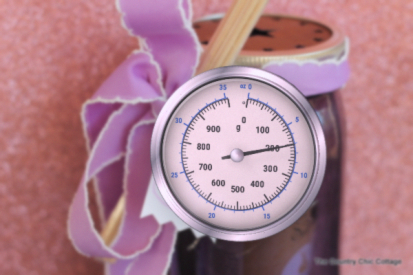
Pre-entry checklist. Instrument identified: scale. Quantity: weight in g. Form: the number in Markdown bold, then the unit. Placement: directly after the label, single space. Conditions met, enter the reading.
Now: **200** g
